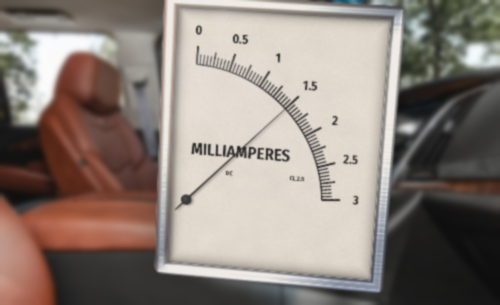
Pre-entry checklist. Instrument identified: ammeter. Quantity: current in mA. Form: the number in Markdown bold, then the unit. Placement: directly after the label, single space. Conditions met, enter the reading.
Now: **1.5** mA
